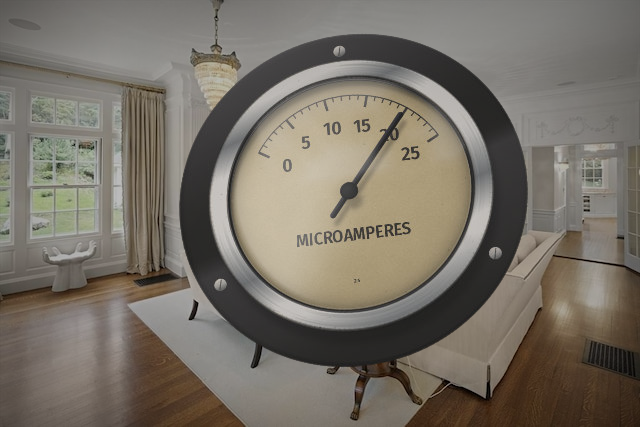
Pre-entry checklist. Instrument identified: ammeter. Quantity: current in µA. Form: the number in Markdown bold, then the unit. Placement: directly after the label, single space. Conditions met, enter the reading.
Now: **20** µA
